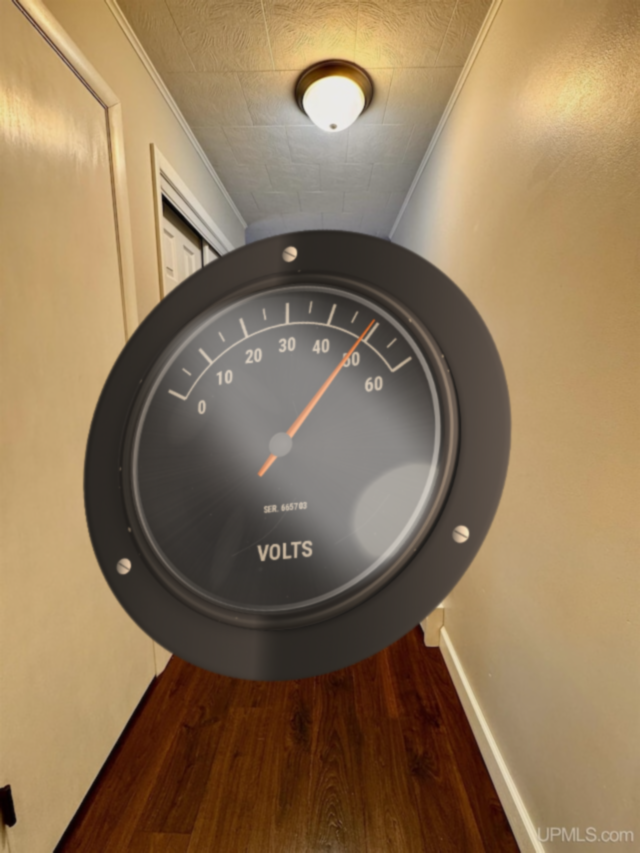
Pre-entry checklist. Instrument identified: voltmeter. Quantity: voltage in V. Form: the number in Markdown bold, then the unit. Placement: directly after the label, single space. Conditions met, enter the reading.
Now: **50** V
